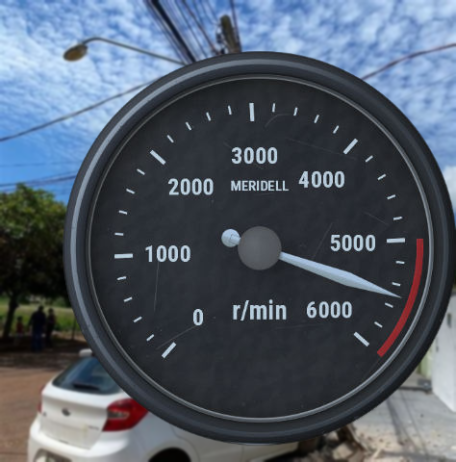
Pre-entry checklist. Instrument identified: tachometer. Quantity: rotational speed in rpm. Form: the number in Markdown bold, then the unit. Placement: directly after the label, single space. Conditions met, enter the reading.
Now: **5500** rpm
